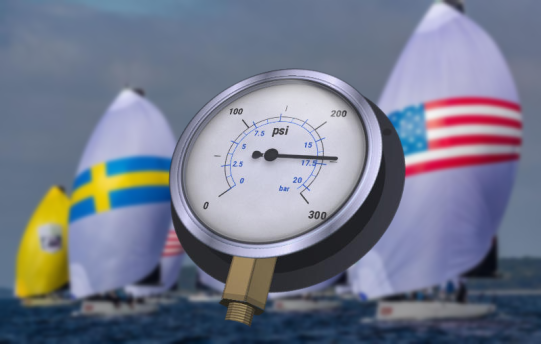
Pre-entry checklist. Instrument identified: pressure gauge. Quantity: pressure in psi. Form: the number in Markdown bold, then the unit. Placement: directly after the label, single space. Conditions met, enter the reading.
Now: **250** psi
